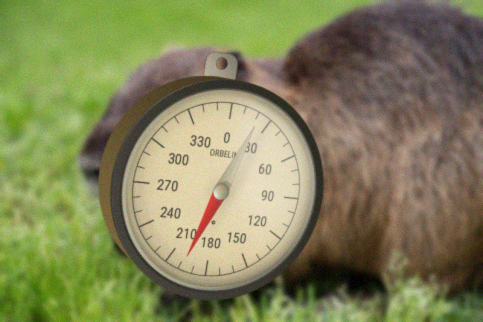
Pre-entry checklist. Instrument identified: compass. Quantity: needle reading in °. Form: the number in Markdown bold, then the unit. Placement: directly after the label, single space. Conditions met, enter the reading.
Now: **200** °
